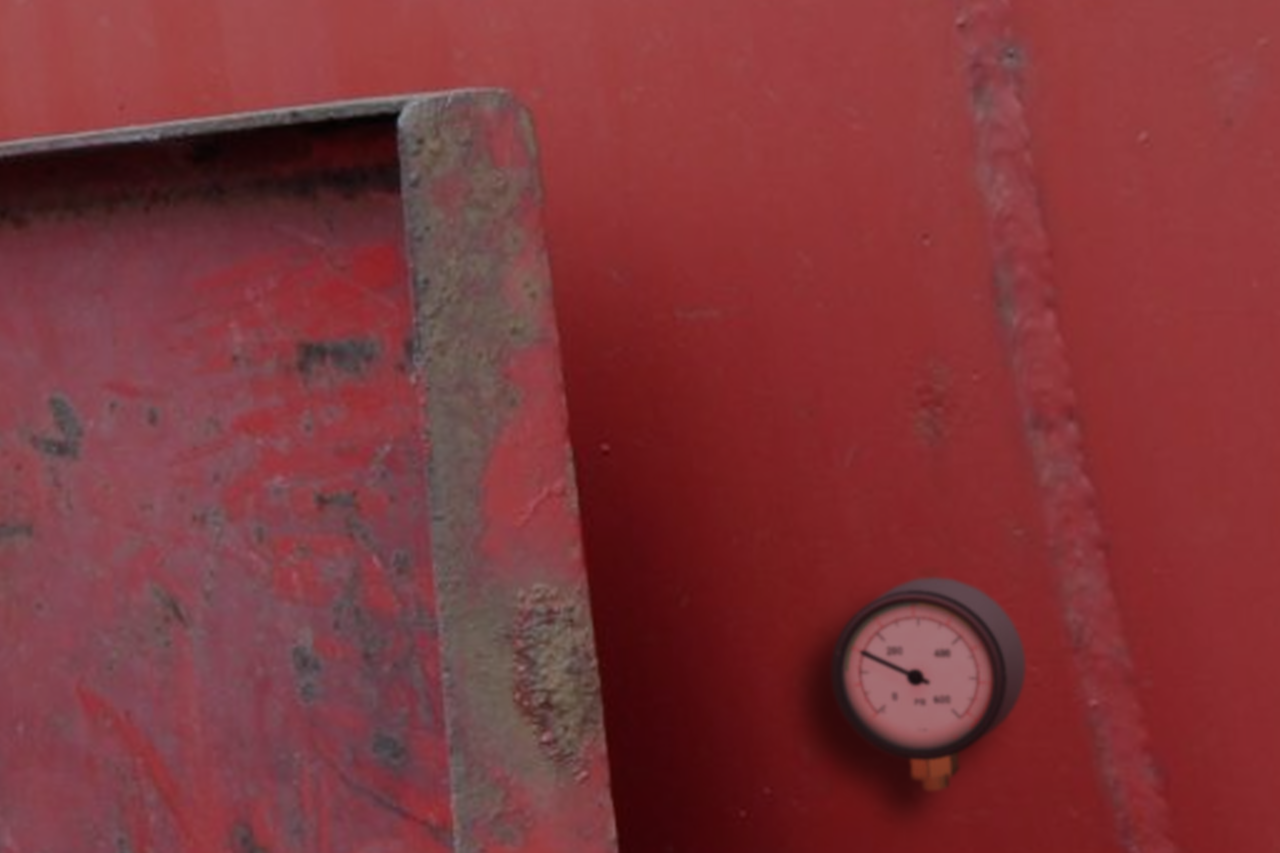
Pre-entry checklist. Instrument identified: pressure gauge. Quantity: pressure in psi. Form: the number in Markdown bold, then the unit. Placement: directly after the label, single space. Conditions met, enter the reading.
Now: **150** psi
